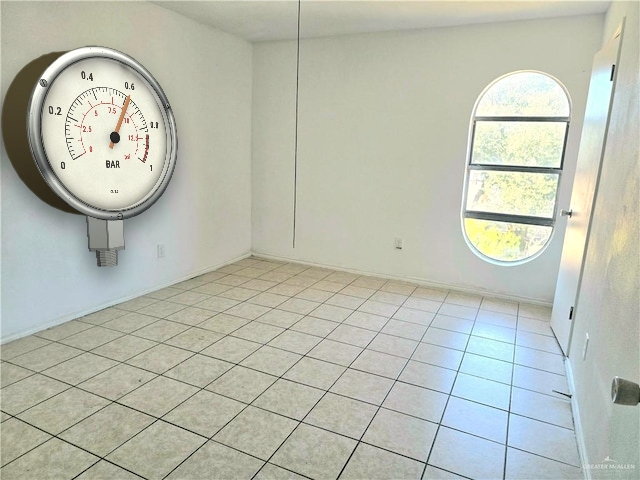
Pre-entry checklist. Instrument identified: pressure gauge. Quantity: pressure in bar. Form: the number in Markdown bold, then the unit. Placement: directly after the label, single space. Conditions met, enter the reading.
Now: **0.6** bar
